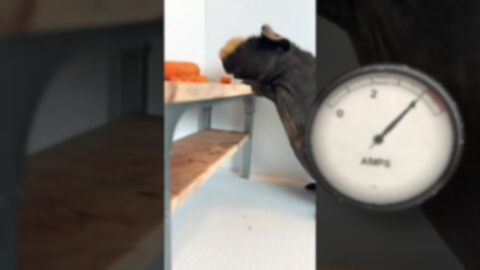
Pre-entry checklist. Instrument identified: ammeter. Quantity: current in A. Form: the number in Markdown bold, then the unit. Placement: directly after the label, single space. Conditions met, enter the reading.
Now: **4** A
